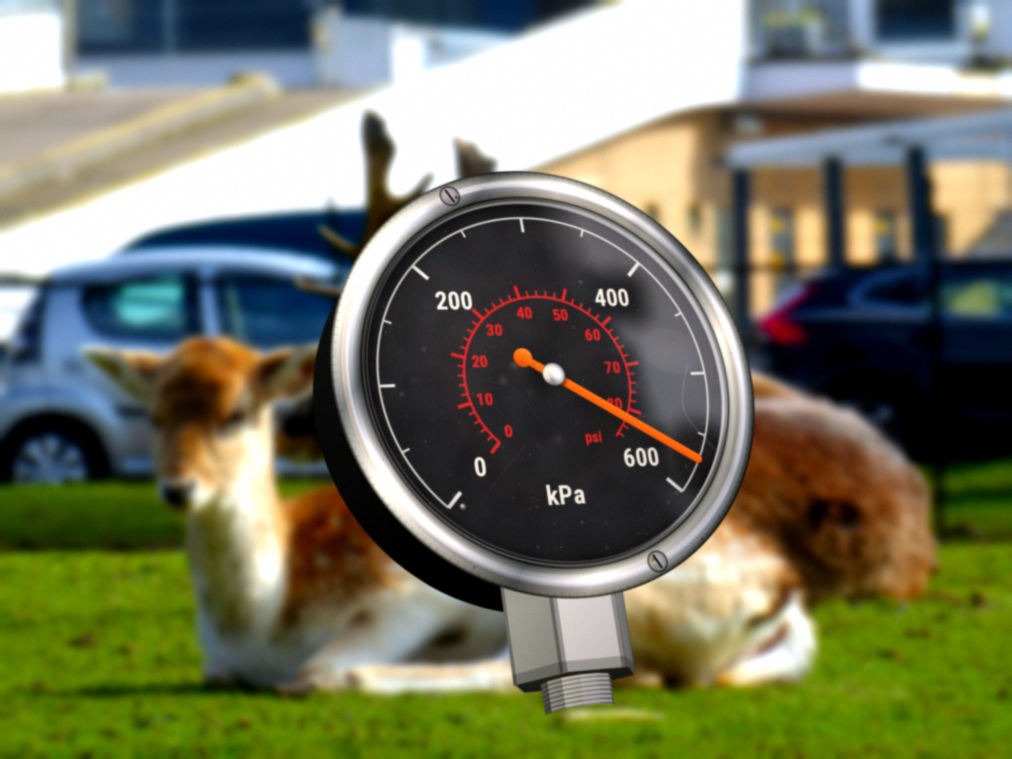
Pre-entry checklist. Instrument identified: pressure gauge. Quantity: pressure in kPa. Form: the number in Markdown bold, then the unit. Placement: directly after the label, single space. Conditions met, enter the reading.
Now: **575** kPa
